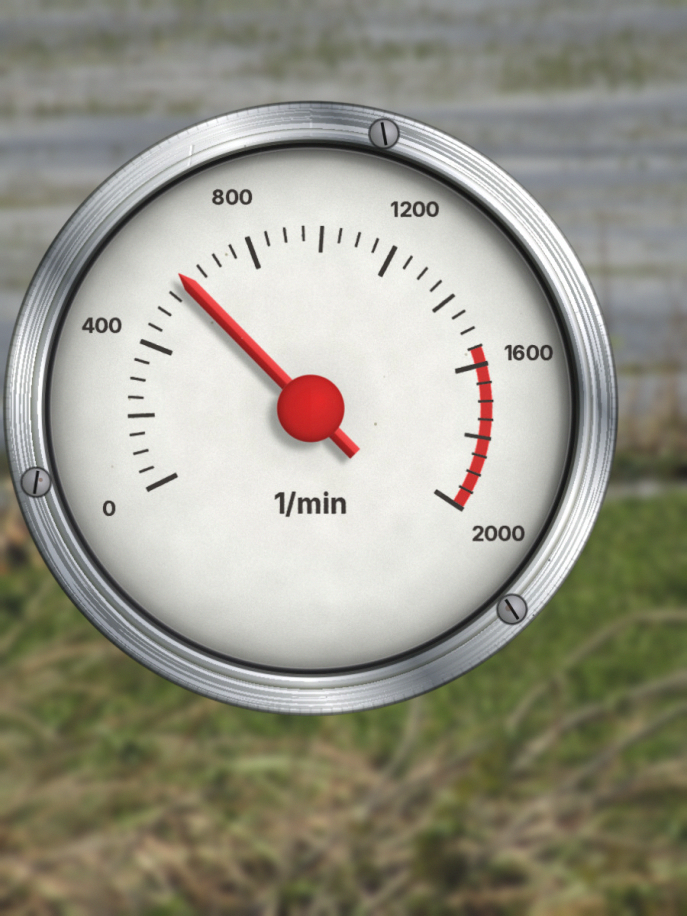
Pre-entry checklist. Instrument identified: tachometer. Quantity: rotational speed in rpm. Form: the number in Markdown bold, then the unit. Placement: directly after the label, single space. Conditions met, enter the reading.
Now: **600** rpm
